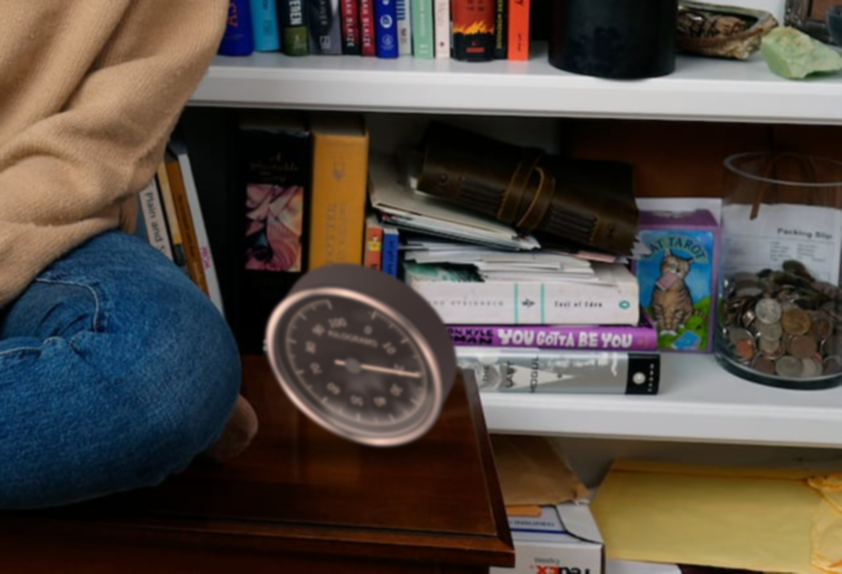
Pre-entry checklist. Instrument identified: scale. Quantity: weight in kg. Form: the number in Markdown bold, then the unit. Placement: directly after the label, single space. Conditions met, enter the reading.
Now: **20** kg
